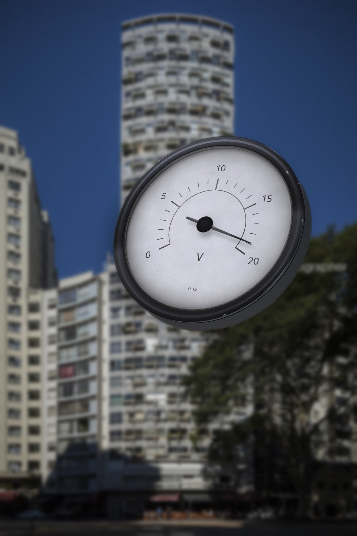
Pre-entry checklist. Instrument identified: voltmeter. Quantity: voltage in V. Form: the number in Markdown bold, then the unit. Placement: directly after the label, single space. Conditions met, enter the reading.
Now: **19** V
